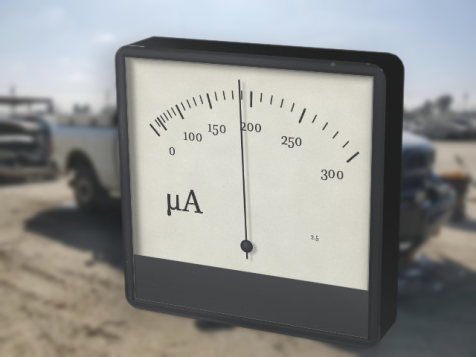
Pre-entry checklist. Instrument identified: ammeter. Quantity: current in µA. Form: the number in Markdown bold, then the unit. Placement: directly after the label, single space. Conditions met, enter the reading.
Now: **190** µA
